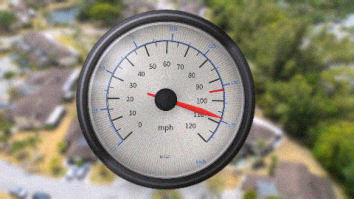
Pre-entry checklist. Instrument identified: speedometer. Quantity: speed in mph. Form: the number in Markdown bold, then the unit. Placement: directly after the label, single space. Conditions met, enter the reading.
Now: **107.5** mph
